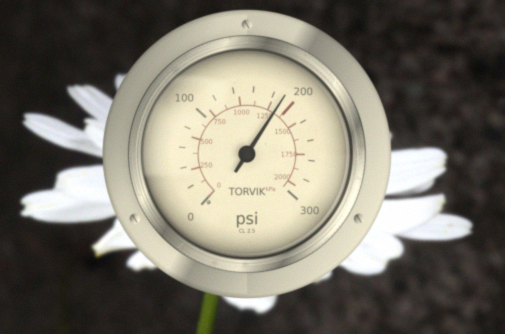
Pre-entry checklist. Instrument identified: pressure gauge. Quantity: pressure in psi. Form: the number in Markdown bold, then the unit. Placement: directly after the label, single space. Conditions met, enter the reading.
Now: **190** psi
